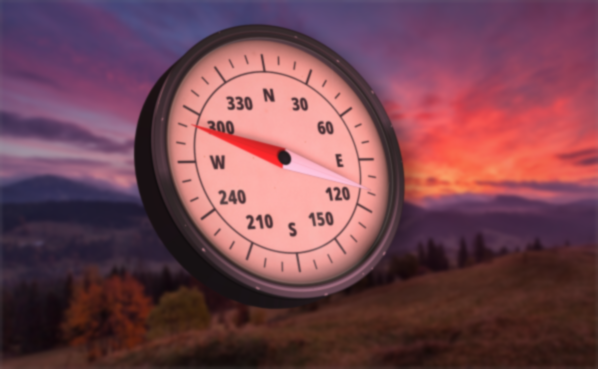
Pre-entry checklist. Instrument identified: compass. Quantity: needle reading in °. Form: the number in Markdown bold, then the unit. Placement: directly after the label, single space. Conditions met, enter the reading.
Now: **290** °
